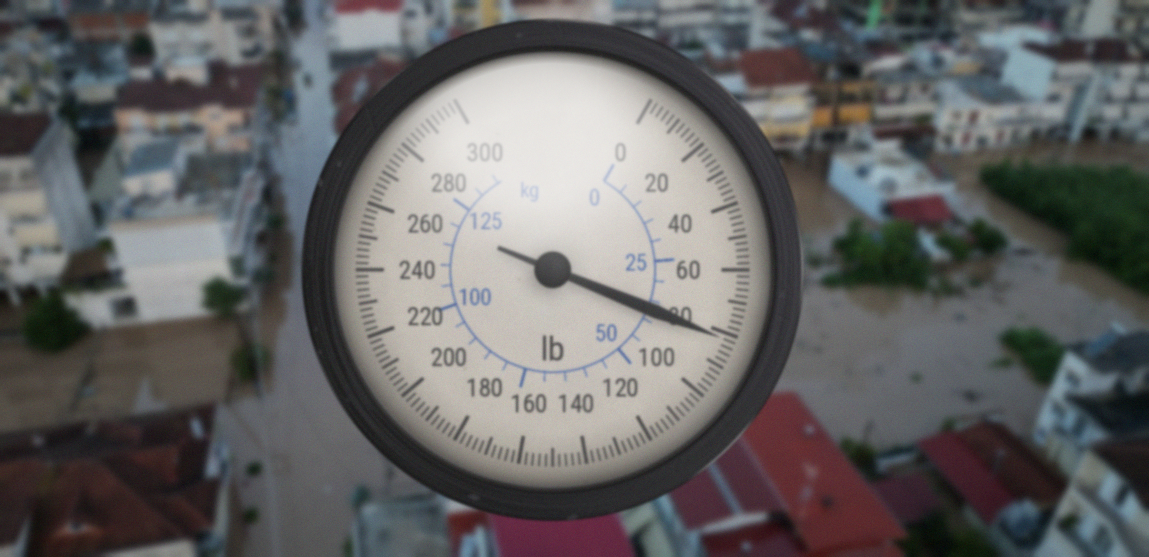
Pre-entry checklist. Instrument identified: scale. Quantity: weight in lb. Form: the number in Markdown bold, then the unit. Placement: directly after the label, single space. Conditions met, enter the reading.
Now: **82** lb
